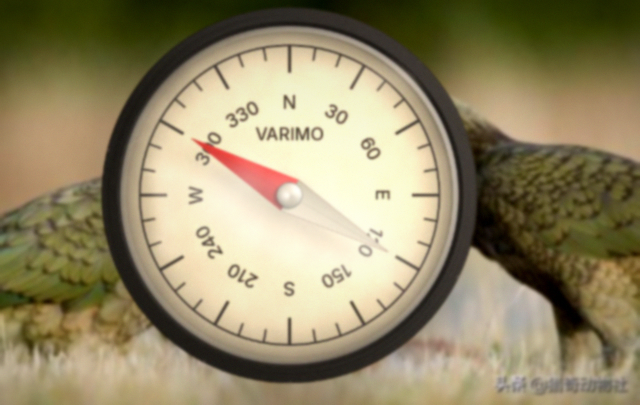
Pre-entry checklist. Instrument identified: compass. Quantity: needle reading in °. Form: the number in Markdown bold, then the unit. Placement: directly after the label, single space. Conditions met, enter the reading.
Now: **300** °
